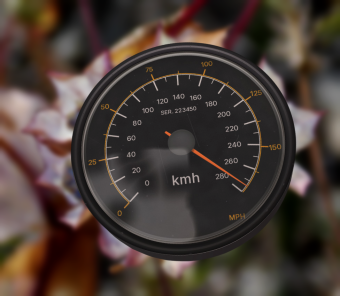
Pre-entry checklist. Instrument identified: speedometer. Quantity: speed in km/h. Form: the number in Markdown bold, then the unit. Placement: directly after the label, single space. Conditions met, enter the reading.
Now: **275** km/h
